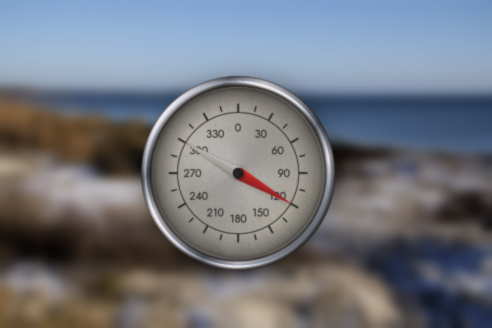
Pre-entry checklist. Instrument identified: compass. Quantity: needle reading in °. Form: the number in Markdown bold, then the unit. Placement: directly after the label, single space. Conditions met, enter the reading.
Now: **120** °
